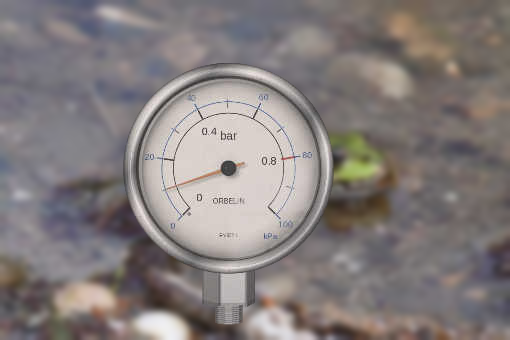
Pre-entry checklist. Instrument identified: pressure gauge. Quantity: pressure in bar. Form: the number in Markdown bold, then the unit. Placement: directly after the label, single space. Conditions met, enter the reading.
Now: **0.1** bar
